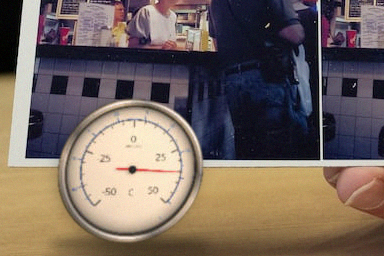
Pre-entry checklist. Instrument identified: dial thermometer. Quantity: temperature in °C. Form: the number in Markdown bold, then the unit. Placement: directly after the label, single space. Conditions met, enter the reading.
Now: **35** °C
